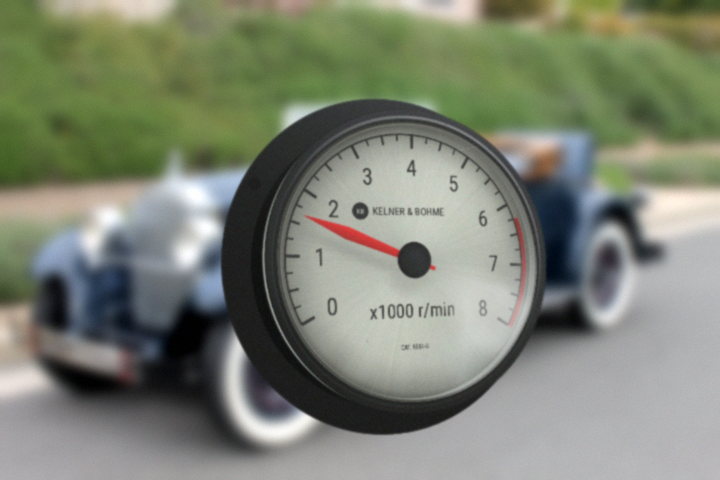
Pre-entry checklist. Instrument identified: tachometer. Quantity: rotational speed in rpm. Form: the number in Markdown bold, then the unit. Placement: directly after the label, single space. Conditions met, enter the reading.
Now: **1625** rpm
